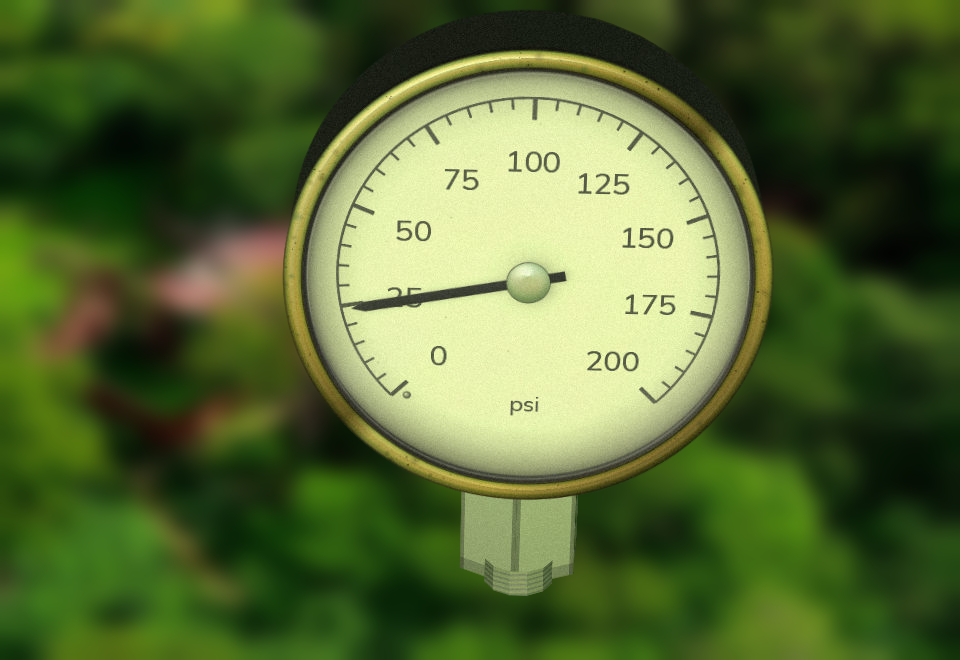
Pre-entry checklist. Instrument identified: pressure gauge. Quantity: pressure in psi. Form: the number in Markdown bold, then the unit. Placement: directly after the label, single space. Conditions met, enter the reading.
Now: **25** psi
